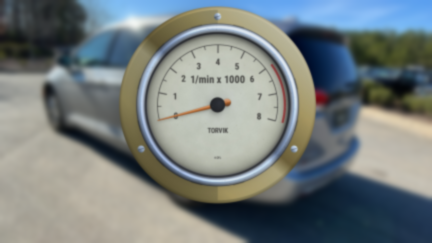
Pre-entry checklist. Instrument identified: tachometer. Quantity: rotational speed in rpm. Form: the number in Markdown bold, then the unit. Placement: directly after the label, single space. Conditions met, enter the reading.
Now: **0** rpm
